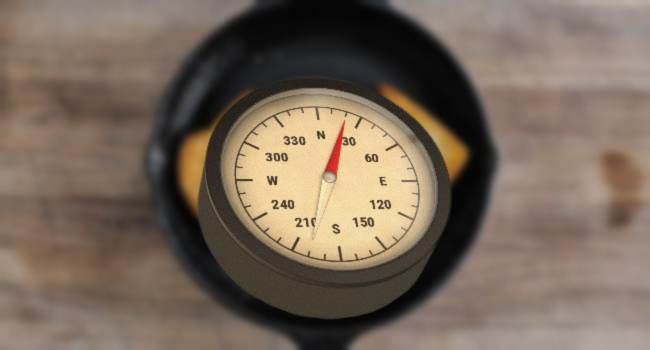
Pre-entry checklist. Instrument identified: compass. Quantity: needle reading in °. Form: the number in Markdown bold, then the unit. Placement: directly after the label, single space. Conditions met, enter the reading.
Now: **20** °
